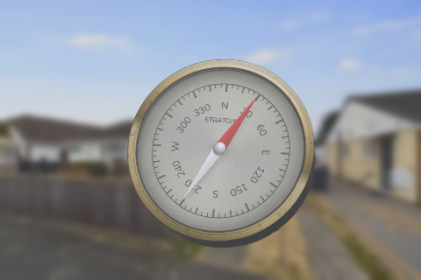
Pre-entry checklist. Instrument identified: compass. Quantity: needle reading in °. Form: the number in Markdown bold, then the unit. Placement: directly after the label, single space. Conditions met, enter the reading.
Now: **30** °
